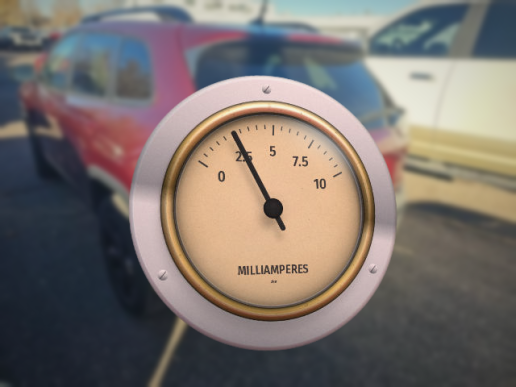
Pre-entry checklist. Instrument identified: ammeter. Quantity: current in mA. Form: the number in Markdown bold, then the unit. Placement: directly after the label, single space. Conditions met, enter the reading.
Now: **2.5** mA
